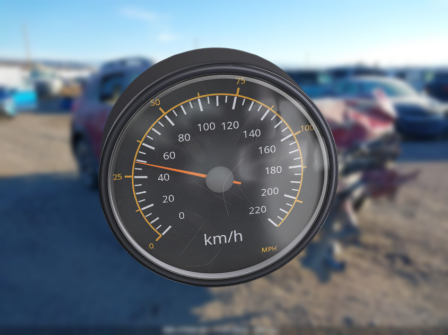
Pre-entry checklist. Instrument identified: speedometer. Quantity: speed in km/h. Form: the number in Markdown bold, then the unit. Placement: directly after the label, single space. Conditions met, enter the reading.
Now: **50** km/h
